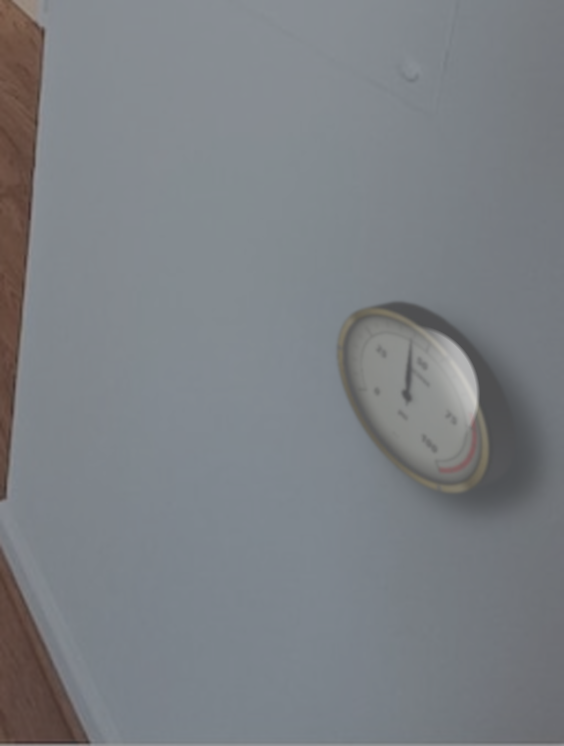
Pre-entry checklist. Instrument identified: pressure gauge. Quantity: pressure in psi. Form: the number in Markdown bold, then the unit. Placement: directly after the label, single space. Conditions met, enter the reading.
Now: **45** psi
